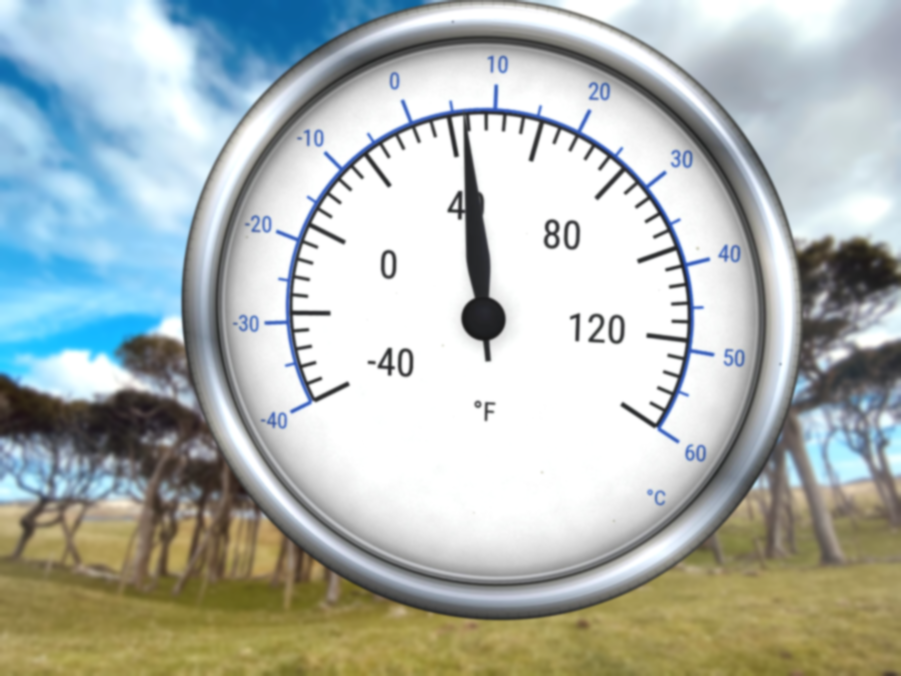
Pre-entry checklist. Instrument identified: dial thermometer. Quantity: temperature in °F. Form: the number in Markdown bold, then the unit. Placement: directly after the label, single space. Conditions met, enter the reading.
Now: **44** °F
